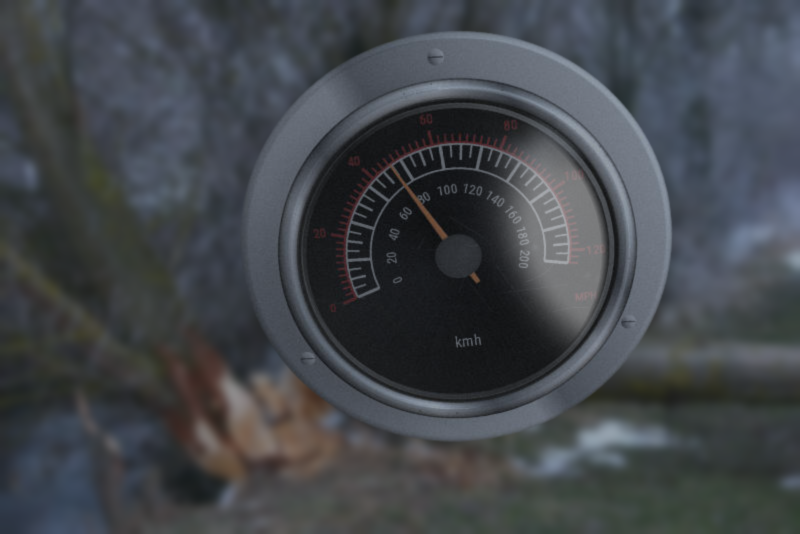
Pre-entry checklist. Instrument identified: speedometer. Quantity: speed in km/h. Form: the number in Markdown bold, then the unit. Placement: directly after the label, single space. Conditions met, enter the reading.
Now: **75** km/h
